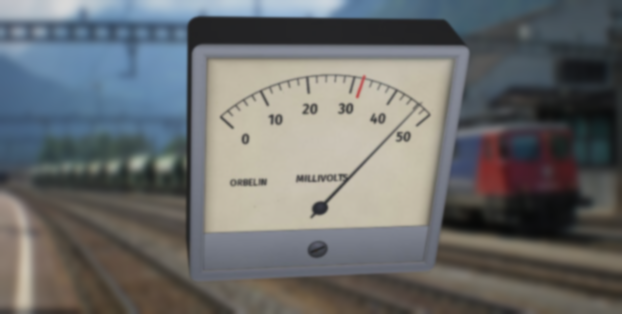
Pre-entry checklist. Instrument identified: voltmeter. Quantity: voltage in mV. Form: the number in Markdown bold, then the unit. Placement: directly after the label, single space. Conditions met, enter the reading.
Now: **46** mV
